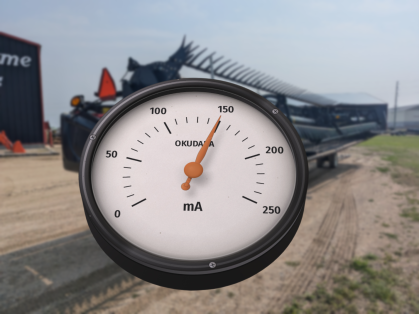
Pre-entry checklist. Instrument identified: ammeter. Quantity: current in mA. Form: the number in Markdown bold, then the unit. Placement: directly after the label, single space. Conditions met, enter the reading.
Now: **150** mA
